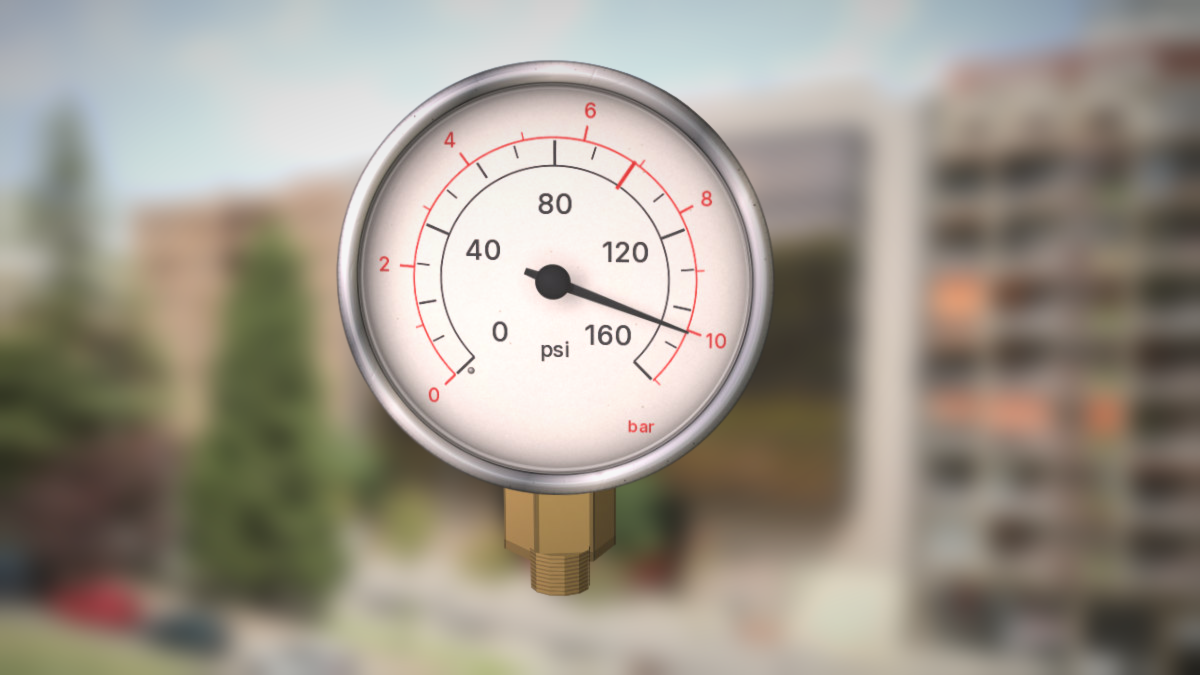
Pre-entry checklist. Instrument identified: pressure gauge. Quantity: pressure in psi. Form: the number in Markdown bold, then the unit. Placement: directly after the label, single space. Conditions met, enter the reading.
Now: **145** psi
